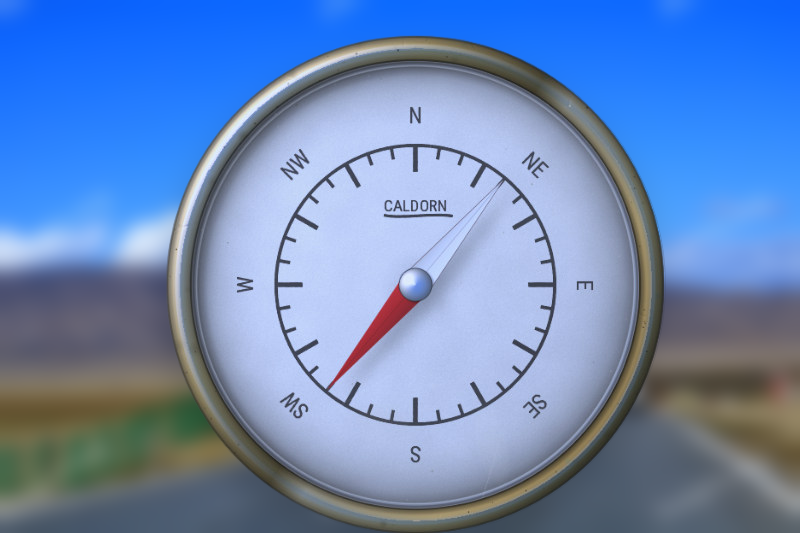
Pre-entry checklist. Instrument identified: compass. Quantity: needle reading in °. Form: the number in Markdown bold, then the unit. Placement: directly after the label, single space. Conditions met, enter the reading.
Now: **220** °
